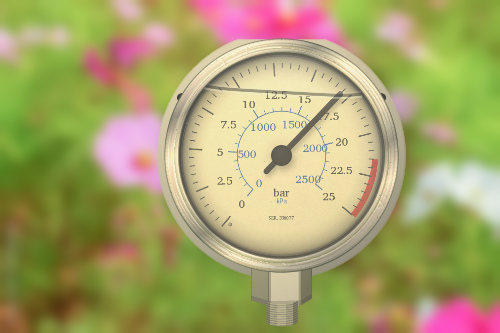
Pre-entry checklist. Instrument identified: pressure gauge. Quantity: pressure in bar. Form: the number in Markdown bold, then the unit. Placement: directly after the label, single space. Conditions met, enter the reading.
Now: **17** bar
